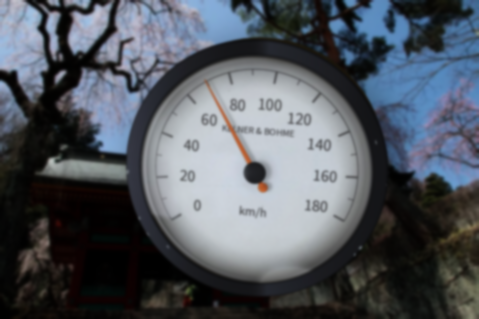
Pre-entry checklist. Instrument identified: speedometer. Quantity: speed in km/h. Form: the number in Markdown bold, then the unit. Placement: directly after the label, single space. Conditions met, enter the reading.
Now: **70** km/h
